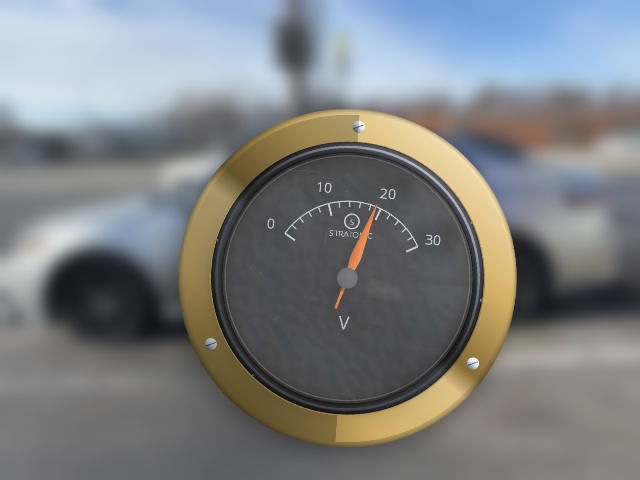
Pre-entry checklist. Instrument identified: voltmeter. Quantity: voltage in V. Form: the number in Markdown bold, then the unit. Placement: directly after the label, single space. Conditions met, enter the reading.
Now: **19** V
